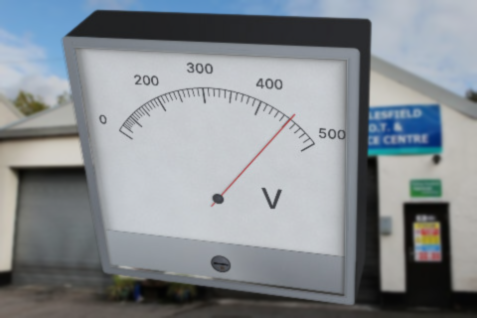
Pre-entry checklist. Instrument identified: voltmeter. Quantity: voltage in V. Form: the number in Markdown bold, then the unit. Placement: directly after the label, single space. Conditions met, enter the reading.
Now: **450** V
